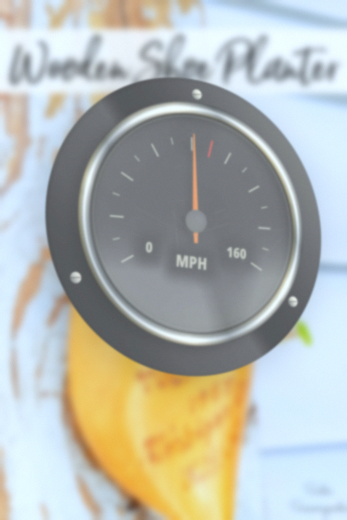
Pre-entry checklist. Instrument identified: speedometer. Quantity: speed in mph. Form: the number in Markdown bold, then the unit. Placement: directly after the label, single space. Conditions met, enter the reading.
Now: **80** mph
